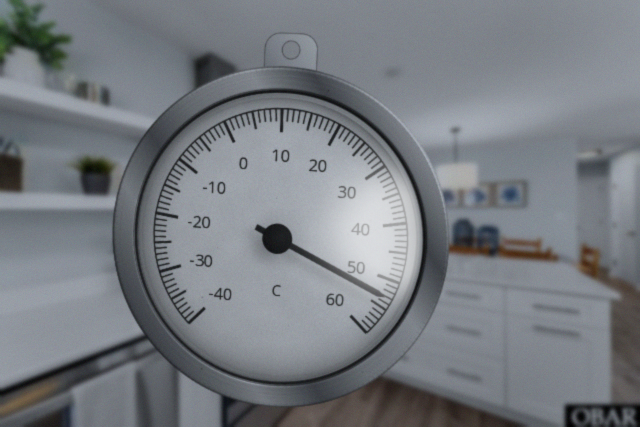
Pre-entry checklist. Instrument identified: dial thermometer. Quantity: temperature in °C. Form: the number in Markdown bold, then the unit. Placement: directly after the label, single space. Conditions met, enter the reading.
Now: **53** °C
